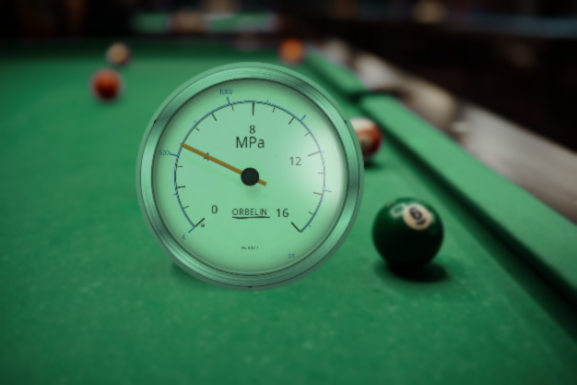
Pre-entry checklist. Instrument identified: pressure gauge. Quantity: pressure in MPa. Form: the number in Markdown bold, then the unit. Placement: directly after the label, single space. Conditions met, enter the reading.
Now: **4** MPa
